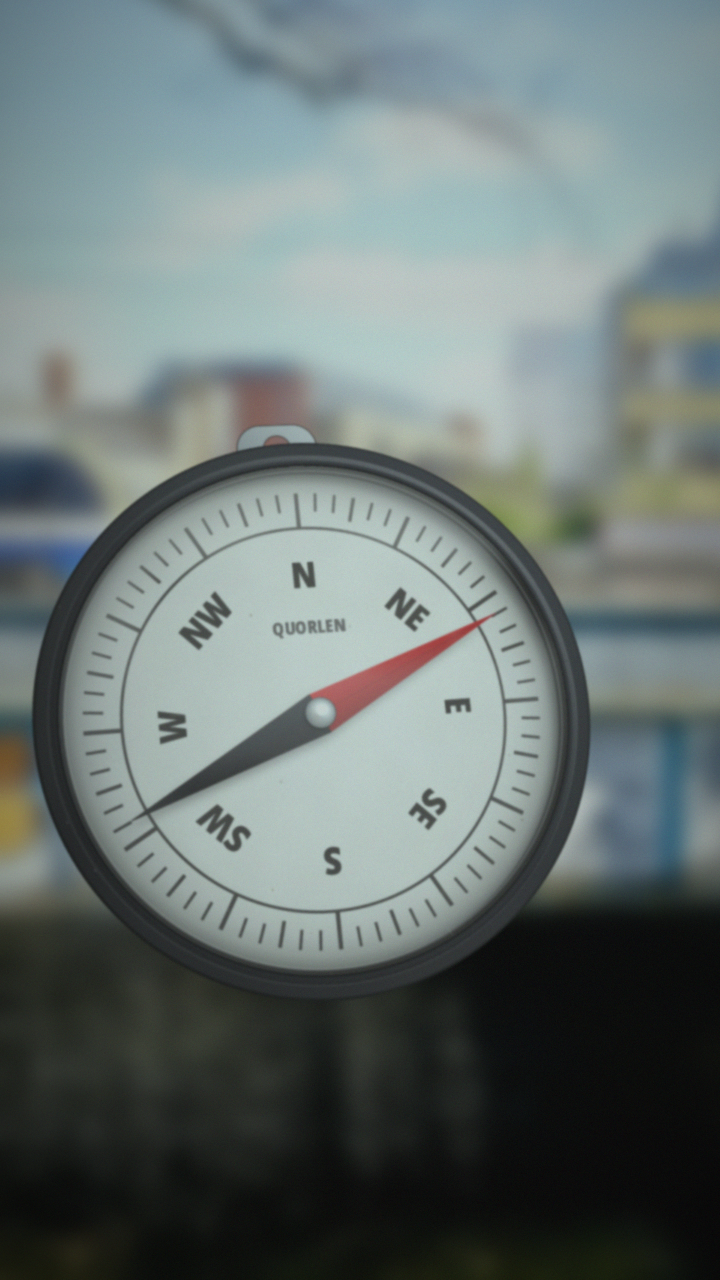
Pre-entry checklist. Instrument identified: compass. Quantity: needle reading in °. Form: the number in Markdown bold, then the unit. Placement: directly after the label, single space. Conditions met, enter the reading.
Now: **65** °
